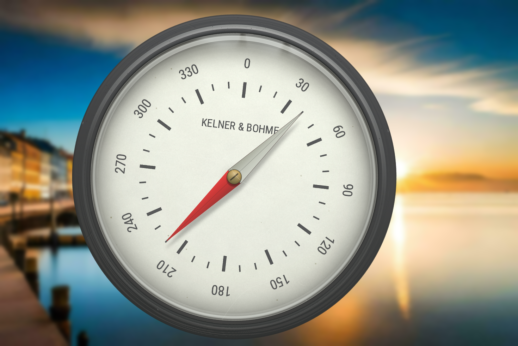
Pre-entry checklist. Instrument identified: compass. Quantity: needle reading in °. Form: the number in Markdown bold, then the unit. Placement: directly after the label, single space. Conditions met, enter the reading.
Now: **220** °
